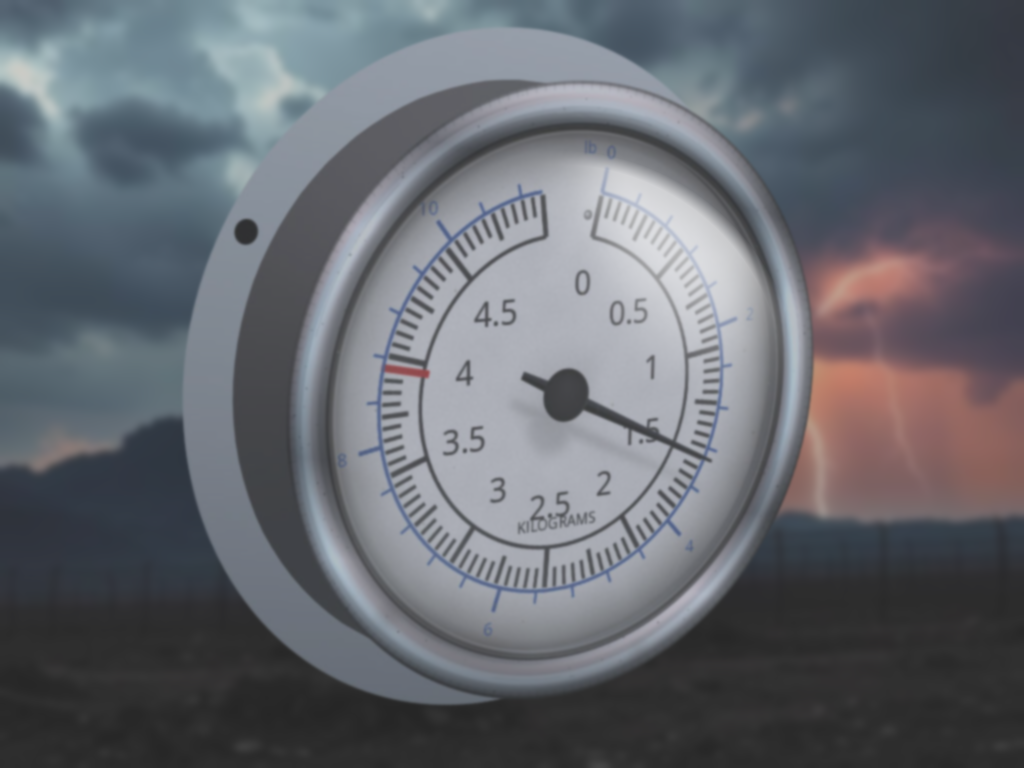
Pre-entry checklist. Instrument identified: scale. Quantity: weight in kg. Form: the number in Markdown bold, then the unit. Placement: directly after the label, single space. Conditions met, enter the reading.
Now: **1.5** kg
